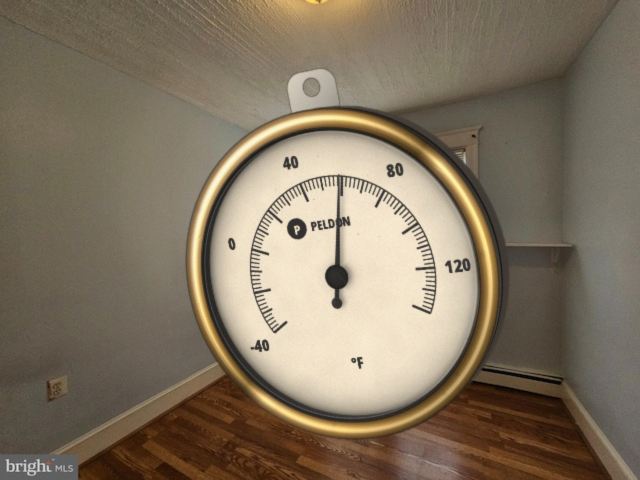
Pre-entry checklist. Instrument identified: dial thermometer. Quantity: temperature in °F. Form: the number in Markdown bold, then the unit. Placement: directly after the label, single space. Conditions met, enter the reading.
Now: **60** °F
